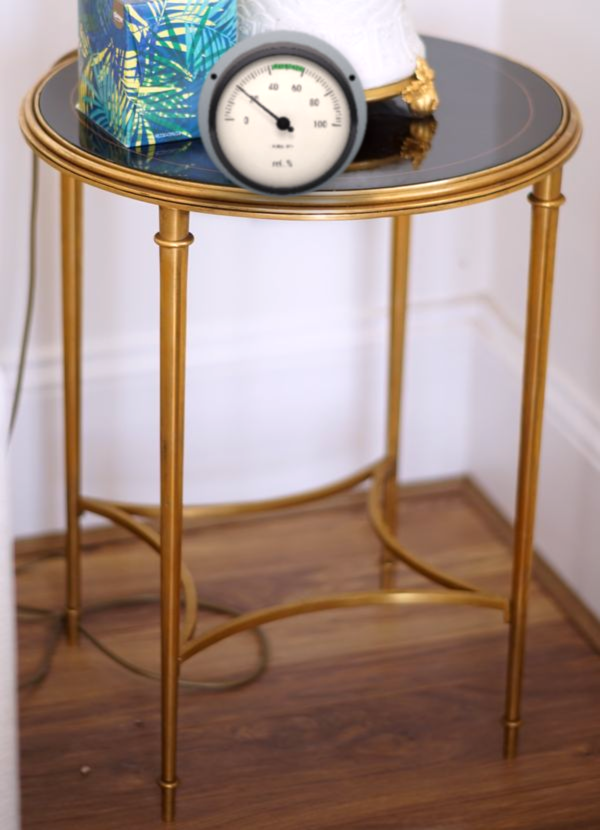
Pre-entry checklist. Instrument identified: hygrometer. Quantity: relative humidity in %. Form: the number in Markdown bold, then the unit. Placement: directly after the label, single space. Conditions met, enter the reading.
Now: **20** %
